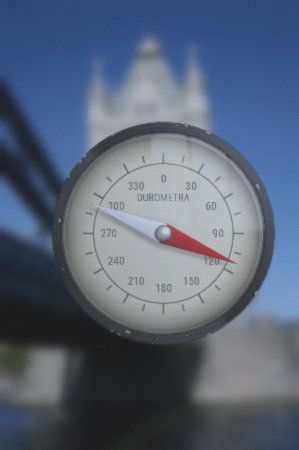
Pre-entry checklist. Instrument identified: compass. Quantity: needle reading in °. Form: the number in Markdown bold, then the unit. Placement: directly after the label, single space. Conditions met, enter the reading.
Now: **112.5** °
